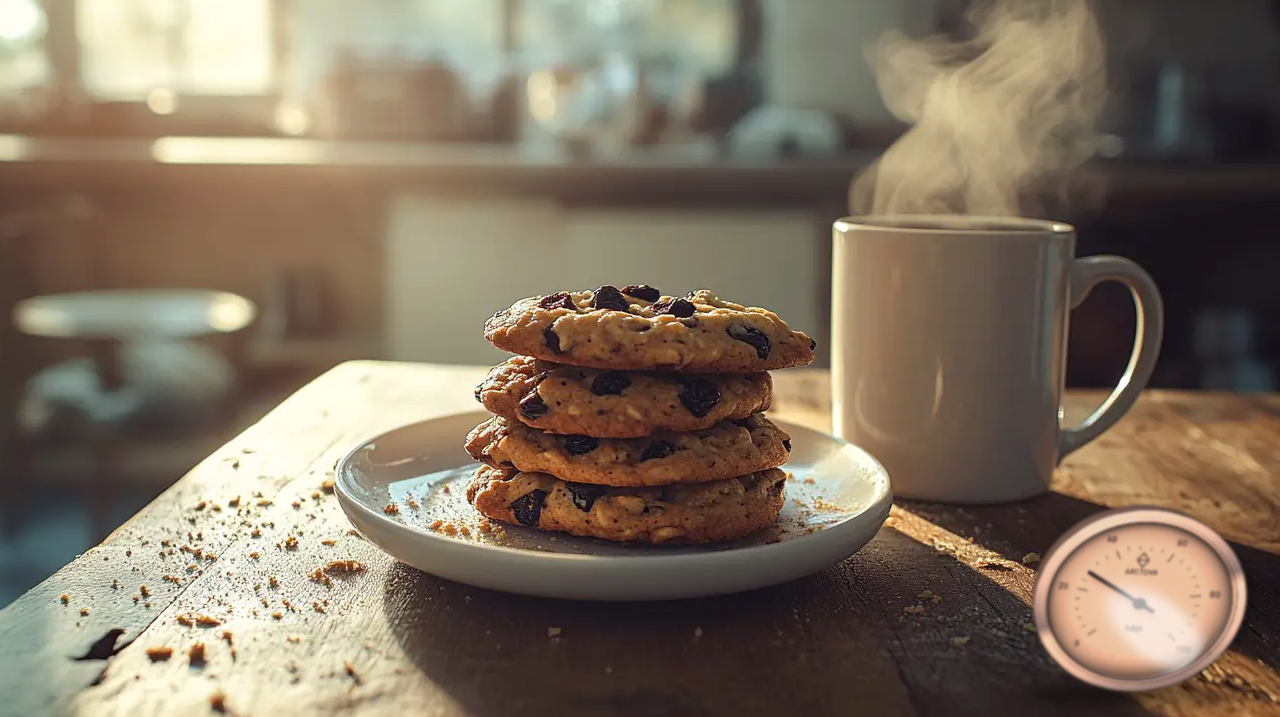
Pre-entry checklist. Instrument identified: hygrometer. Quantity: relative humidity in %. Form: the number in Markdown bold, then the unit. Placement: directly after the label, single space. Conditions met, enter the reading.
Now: **28** %
